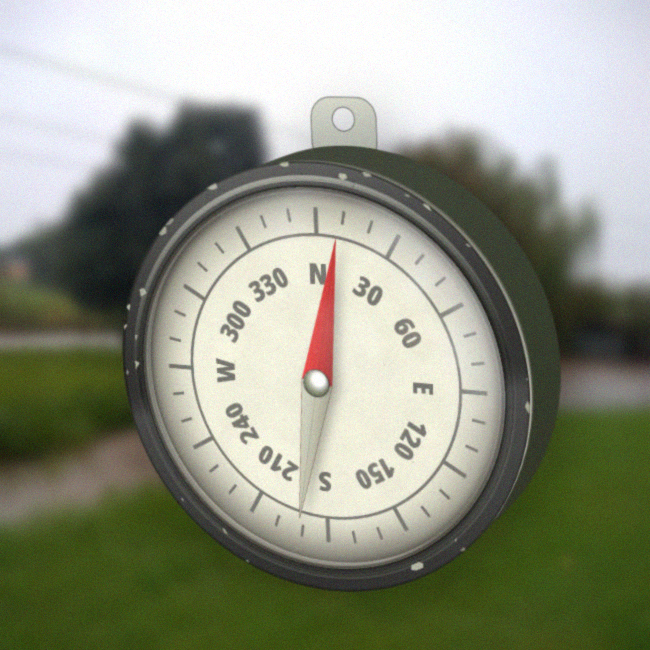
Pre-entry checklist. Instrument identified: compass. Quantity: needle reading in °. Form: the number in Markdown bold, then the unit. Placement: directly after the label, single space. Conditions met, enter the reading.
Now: **10** °
